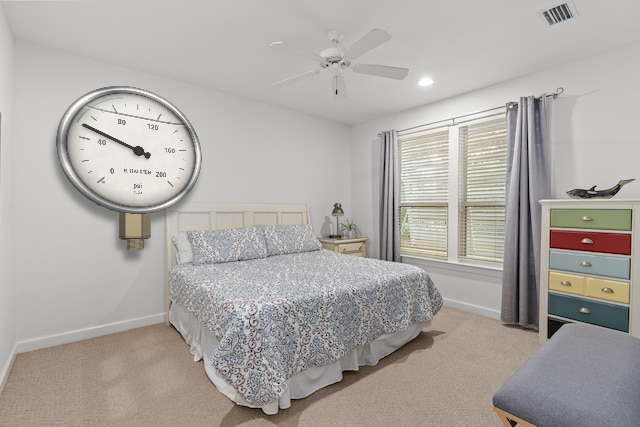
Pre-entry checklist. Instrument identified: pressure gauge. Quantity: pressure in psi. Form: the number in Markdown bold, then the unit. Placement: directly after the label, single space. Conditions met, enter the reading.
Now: **50** psi
